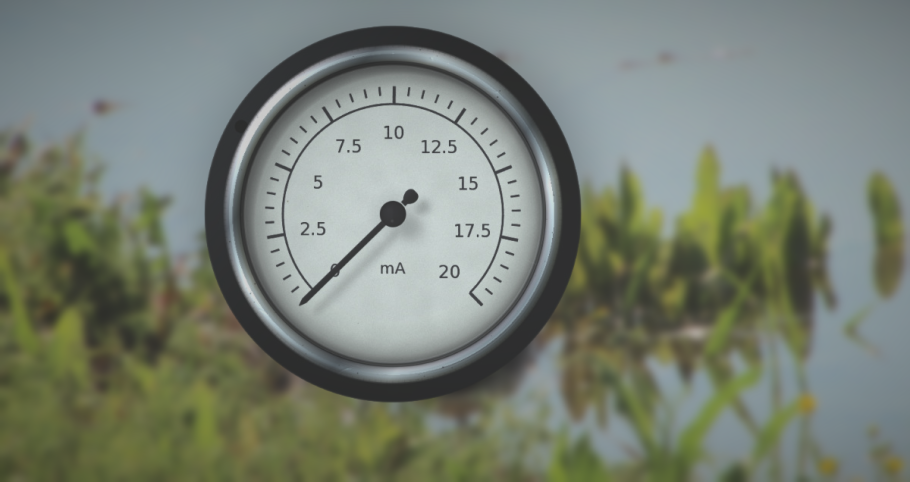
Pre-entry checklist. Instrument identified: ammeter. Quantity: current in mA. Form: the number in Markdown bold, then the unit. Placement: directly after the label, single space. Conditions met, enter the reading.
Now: **0** mA
